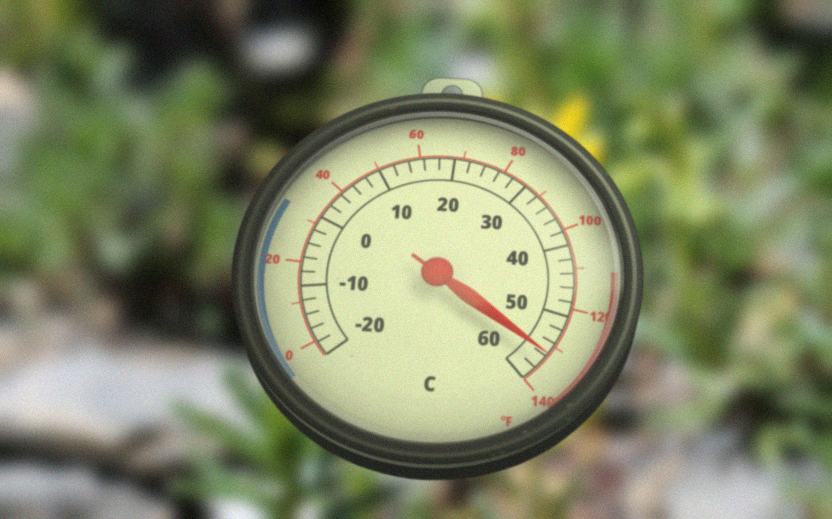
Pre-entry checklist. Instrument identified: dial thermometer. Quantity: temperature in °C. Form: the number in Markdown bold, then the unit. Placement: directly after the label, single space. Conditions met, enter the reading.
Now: **56** °C
